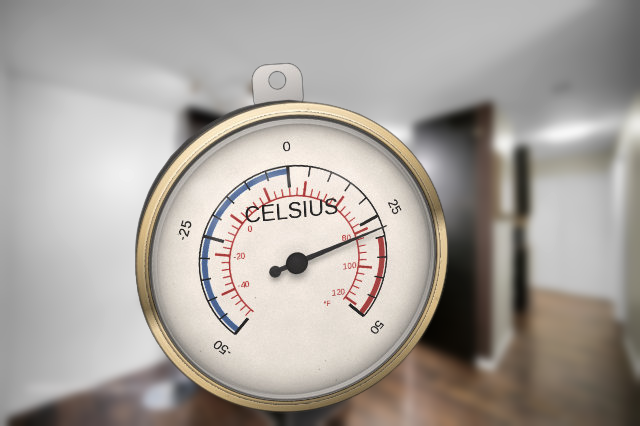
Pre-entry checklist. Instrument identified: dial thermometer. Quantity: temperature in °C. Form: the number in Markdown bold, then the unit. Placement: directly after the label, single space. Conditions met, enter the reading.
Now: **27.5** °C
